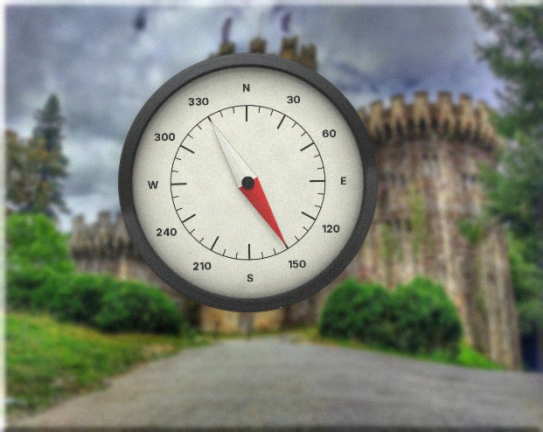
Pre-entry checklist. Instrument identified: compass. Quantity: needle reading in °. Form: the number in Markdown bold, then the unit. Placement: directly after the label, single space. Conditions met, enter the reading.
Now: **150** °
